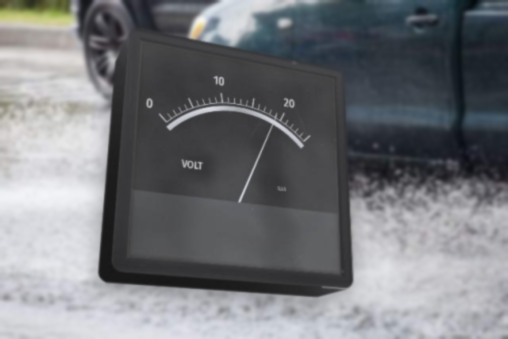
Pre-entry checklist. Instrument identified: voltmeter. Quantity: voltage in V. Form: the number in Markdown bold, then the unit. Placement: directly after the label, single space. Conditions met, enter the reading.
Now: **19** V
